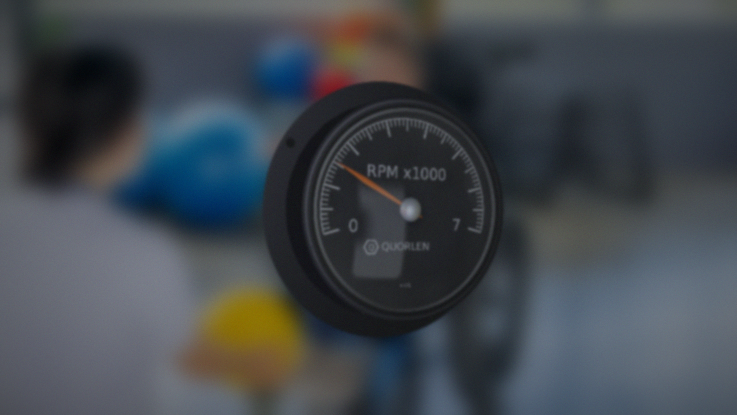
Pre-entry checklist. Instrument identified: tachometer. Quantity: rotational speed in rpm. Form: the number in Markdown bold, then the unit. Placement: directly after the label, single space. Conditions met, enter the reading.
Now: **1500** rpm
